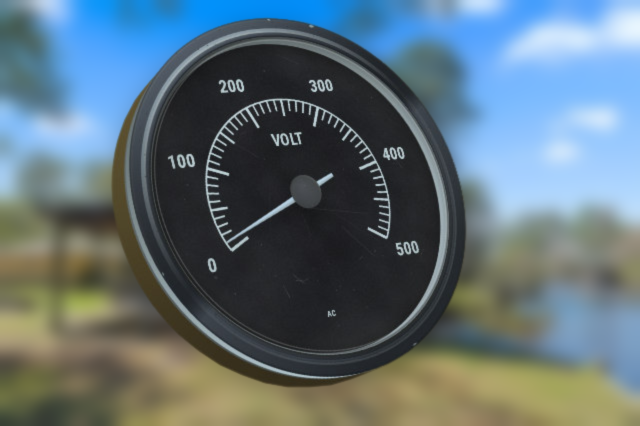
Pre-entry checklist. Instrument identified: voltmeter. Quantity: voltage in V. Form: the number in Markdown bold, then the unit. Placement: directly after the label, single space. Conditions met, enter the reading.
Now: **10** V
